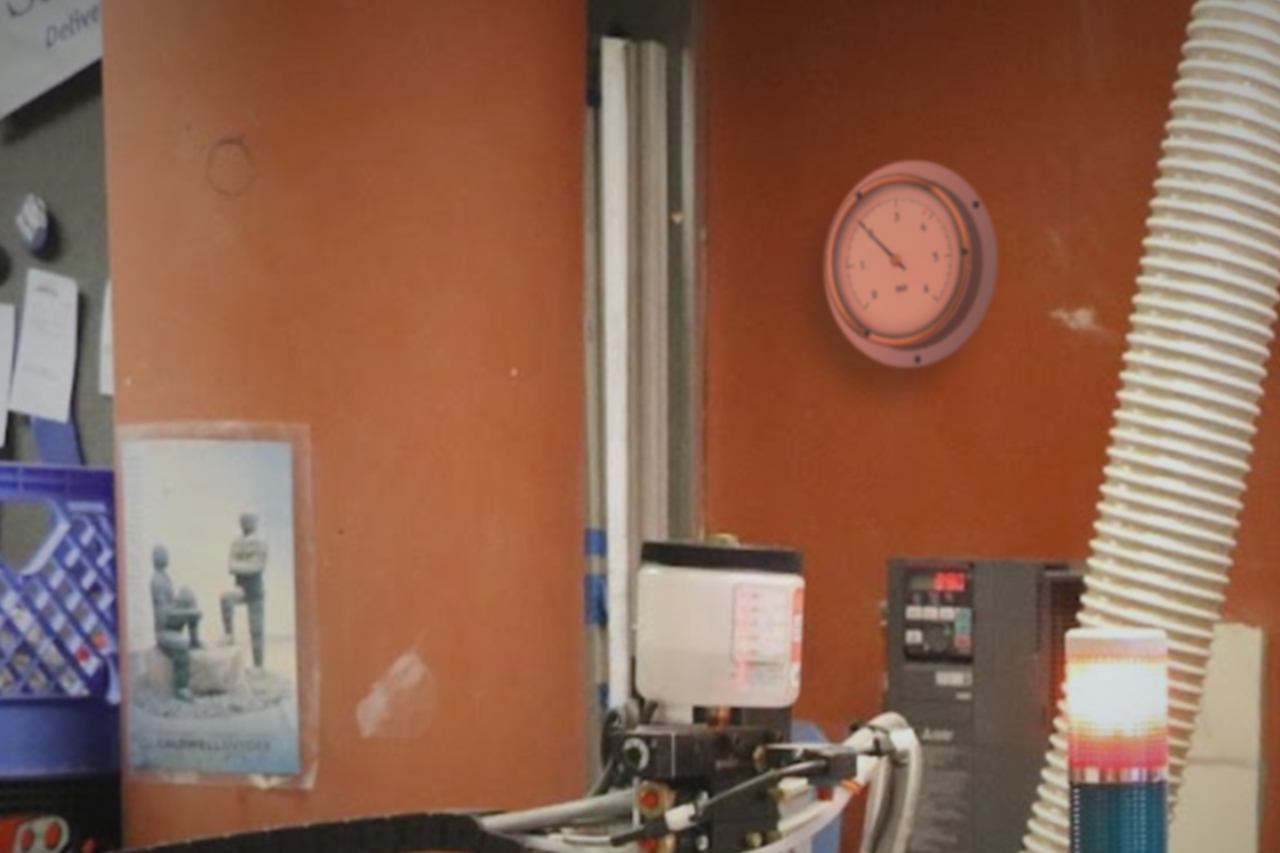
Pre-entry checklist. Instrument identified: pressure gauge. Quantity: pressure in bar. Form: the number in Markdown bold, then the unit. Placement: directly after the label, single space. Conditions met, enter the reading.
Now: **2** bar
